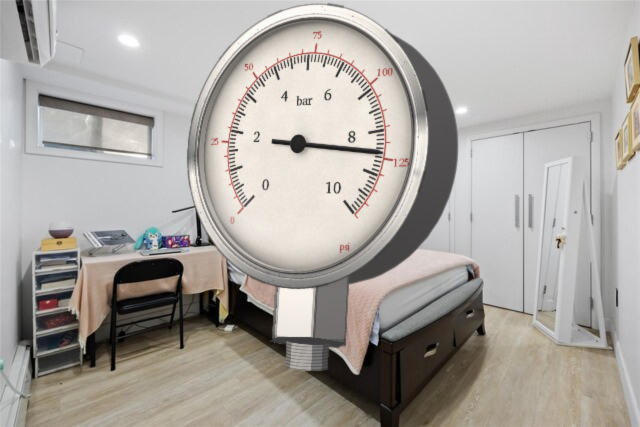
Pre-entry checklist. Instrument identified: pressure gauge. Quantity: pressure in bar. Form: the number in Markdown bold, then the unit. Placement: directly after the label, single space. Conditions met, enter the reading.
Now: **8.5** bar
